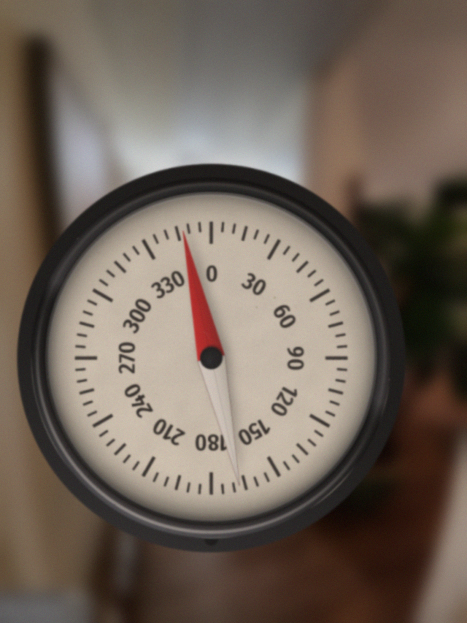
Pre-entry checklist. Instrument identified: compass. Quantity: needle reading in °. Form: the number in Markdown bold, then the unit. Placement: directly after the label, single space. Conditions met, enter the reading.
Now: **347.5** °
